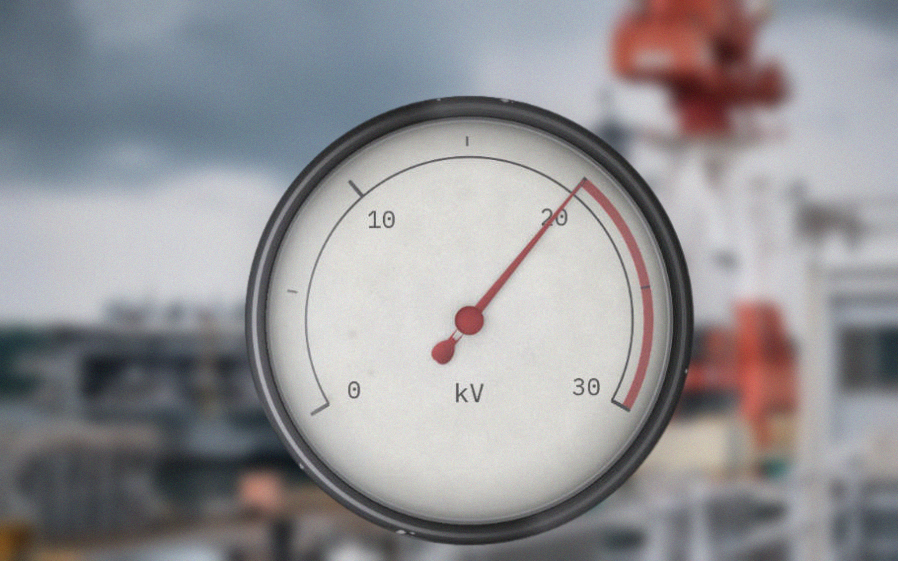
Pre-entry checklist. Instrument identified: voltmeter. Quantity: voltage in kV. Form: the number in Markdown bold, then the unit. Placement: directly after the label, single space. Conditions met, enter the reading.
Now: **20** kV
